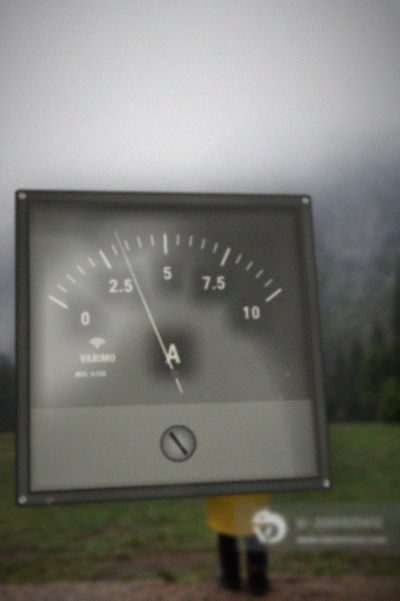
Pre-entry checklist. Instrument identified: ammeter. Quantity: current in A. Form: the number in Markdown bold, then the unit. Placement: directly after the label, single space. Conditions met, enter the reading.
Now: **3.25** A
